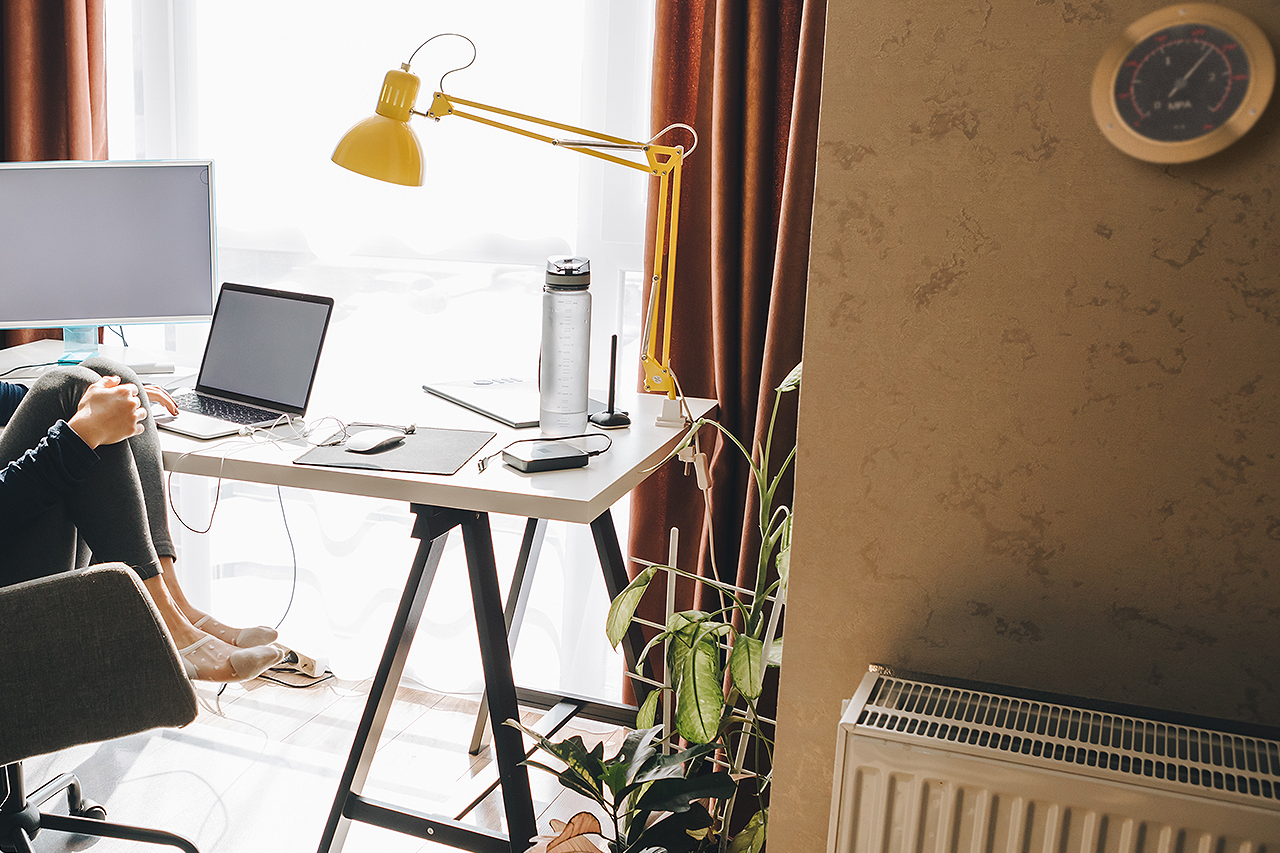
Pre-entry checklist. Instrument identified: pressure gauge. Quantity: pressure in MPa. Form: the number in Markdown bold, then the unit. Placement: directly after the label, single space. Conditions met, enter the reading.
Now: **1.6** MPa
